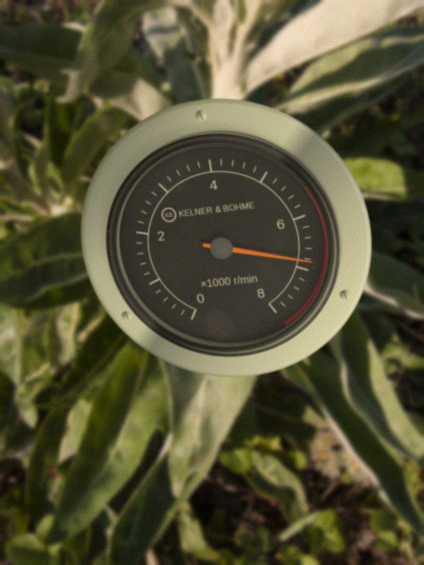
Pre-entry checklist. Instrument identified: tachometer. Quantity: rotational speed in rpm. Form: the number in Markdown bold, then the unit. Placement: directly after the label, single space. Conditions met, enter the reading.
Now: **6800** rpm
